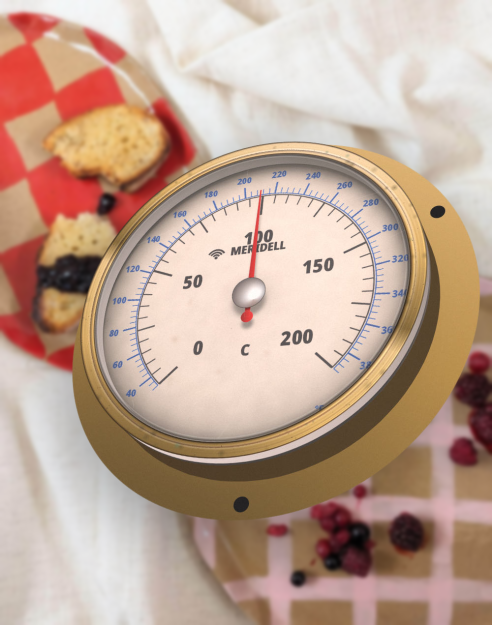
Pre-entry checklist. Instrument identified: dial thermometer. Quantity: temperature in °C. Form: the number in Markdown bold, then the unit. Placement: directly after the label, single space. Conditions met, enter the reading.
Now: **100** °C
